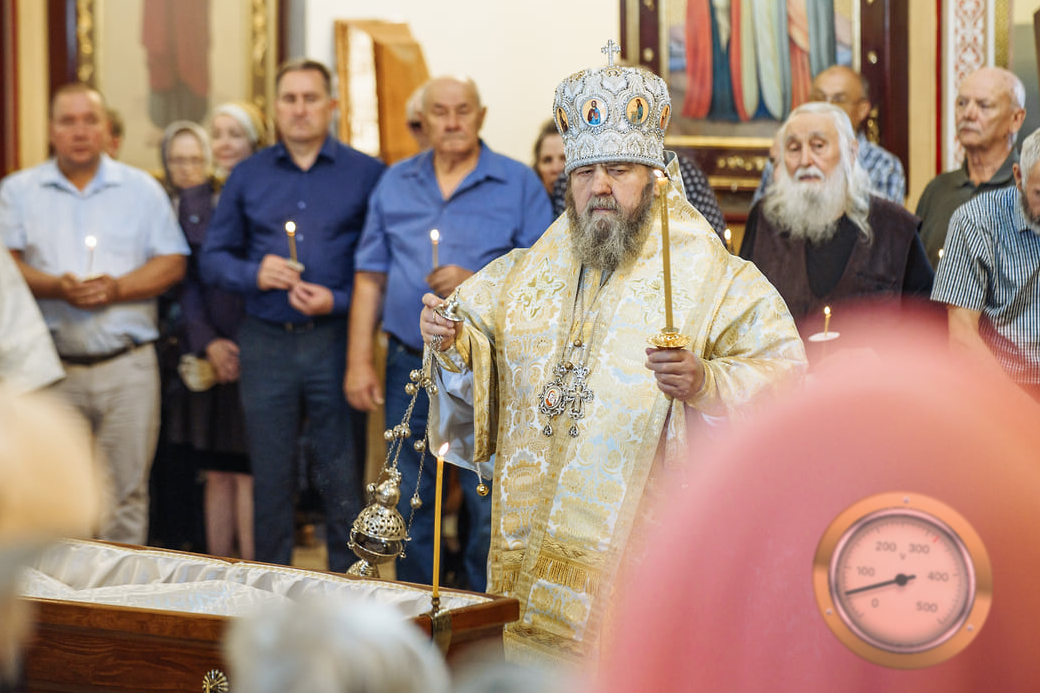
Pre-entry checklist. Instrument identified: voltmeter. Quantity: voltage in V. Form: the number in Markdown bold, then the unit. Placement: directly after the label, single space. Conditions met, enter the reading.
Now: **50** V
